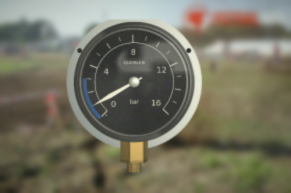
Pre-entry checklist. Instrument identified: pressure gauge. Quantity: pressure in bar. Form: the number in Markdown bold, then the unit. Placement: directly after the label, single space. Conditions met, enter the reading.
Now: **1** bar
